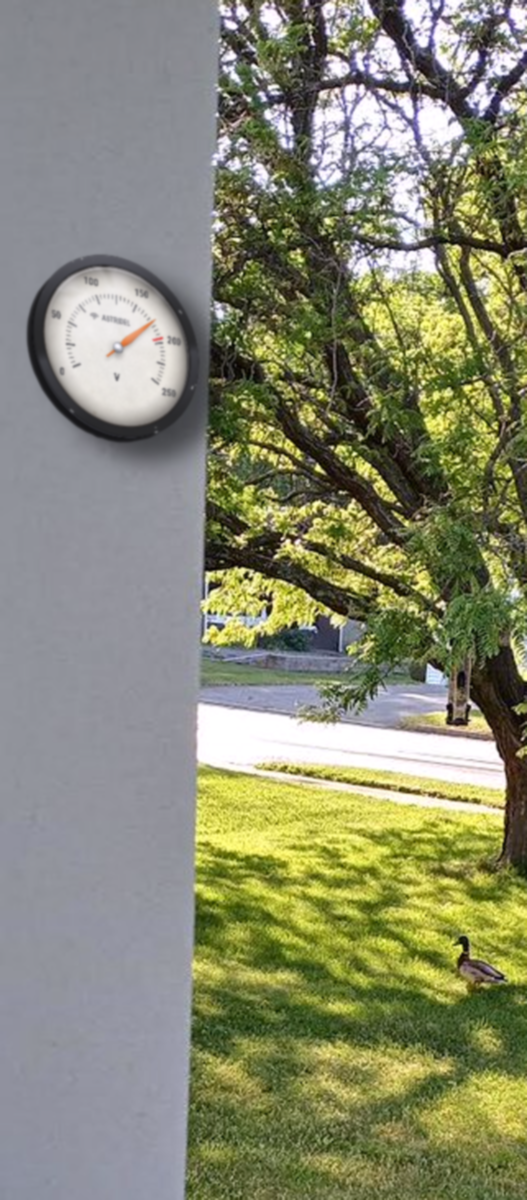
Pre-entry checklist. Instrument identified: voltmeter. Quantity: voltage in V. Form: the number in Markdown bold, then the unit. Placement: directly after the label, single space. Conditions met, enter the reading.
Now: **175** V
